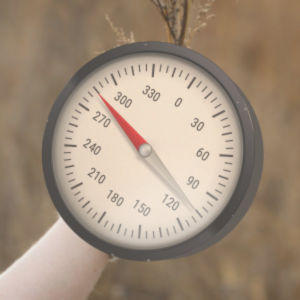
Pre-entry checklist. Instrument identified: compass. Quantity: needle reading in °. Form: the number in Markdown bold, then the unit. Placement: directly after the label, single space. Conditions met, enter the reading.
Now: **285** °
